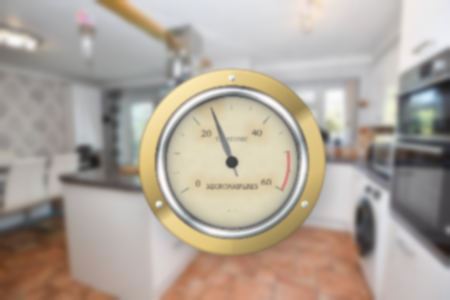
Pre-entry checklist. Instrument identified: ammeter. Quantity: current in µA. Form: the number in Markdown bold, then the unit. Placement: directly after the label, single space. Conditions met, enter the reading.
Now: **25** µA
